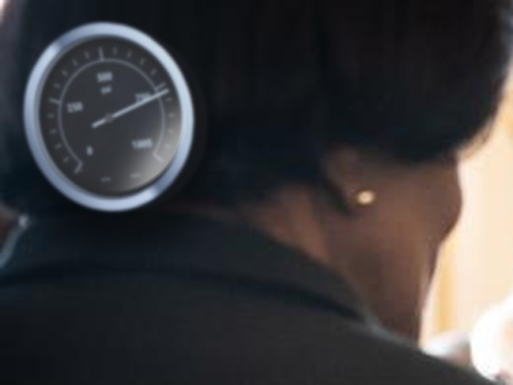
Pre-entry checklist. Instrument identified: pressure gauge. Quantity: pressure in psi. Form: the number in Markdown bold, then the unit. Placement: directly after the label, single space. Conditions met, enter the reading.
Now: **775** psi
